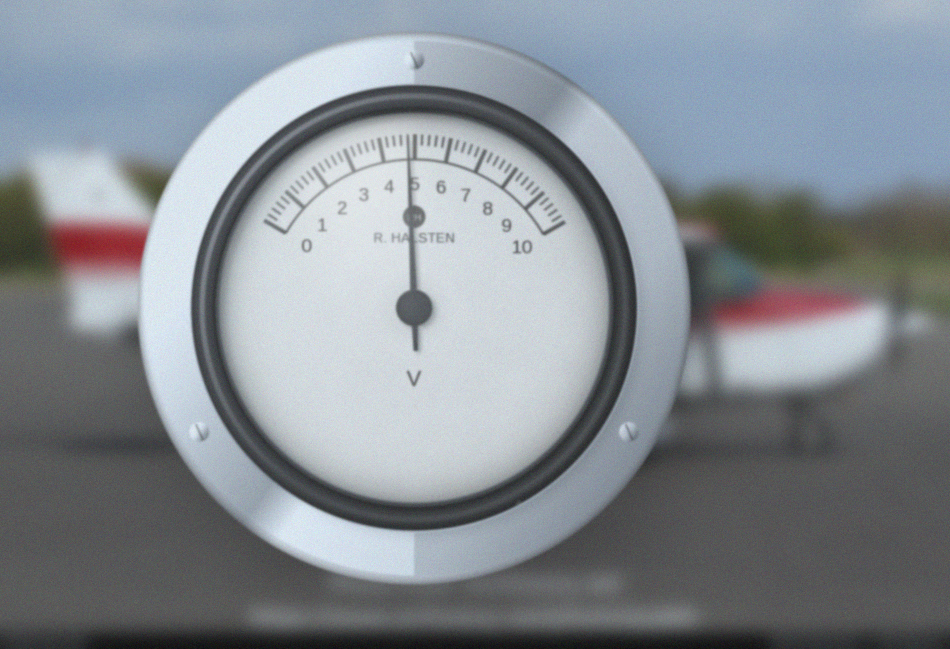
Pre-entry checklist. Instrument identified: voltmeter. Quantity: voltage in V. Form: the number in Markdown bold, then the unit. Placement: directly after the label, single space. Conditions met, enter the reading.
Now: **4.8** V
